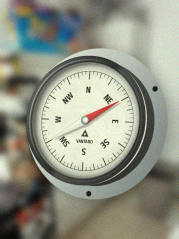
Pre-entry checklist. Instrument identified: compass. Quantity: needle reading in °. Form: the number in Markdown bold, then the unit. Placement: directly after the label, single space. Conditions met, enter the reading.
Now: **60** °
